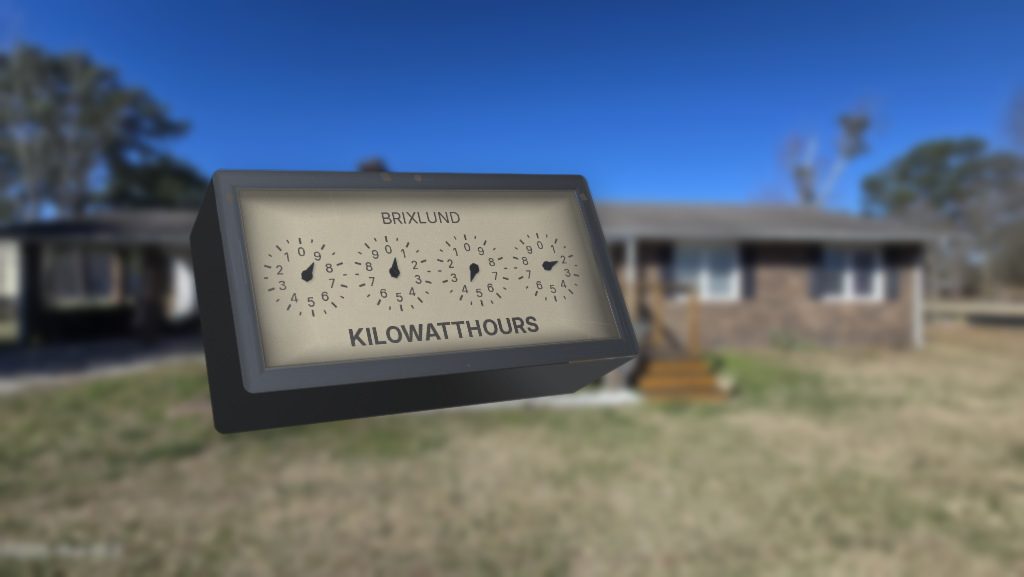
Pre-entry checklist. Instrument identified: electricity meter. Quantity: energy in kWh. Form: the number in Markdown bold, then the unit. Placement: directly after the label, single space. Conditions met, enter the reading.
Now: **9042** kWh
